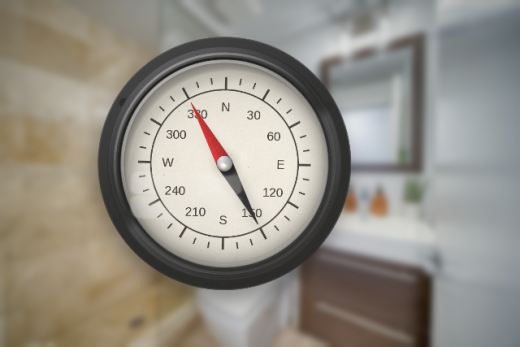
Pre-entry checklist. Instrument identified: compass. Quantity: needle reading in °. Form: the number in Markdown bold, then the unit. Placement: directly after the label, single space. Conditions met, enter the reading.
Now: **330** °
